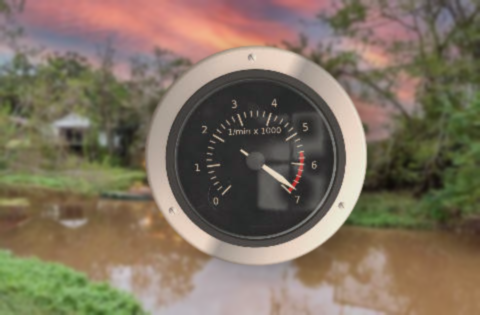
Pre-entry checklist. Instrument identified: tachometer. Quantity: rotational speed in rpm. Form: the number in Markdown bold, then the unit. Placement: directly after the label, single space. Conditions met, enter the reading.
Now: **6800** rpm
